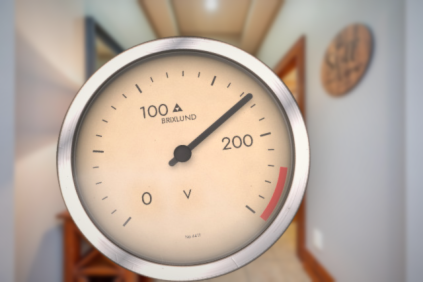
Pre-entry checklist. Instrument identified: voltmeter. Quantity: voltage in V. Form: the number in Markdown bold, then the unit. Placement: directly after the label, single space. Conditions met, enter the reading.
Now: **175** V
